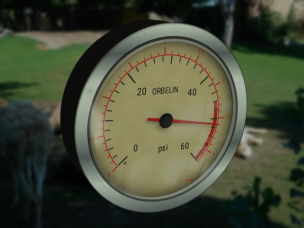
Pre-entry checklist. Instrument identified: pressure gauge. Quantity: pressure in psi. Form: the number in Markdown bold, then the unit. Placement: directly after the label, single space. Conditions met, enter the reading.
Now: **51** psi
